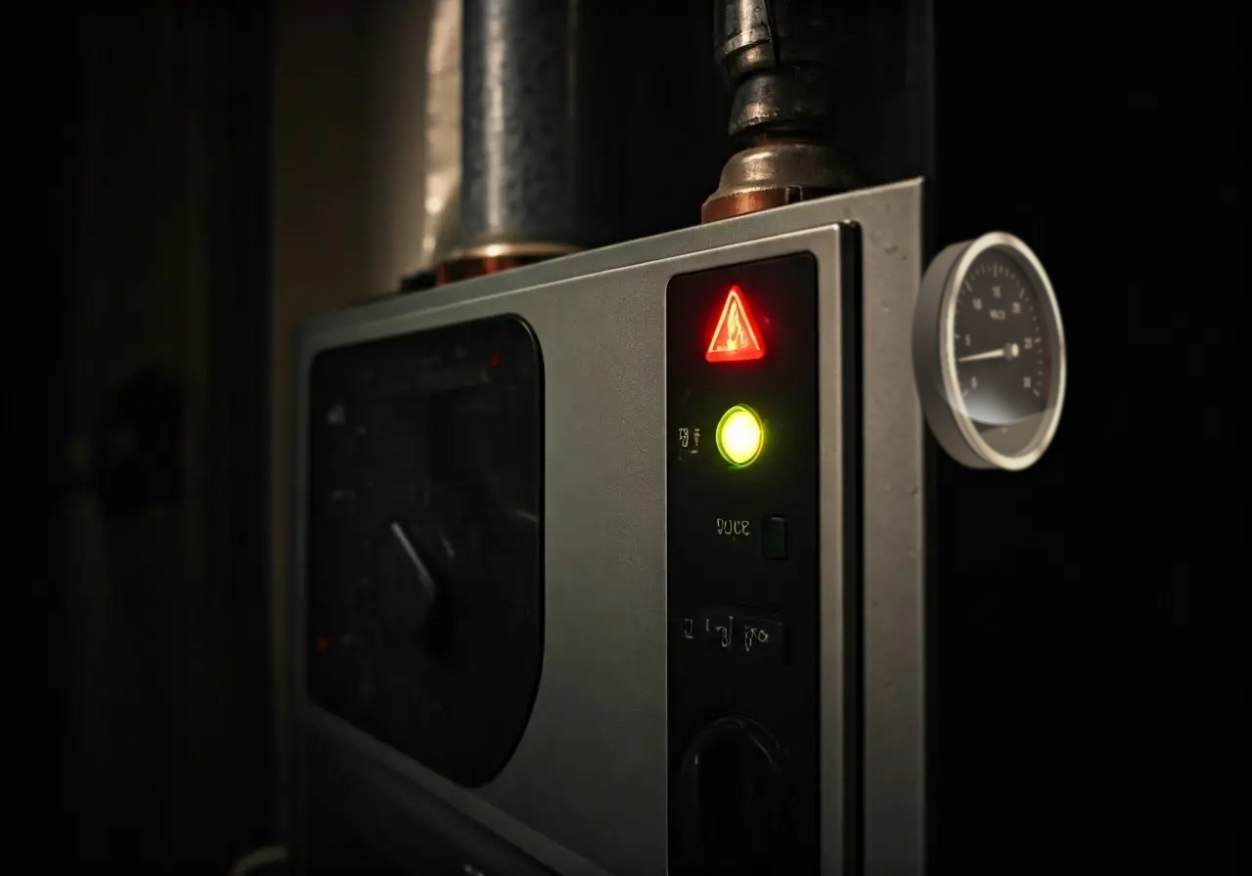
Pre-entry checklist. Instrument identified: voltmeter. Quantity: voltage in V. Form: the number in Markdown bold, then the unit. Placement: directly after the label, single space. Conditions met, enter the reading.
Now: **3** V
